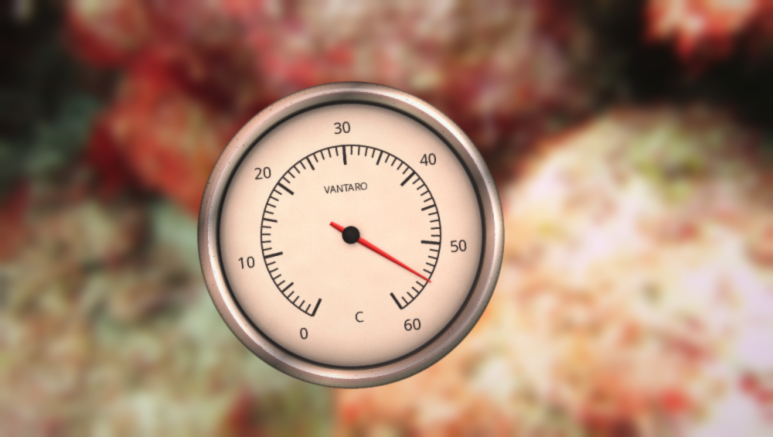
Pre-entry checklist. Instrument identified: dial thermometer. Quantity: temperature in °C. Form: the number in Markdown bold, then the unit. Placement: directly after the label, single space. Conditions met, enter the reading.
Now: **55** °C
